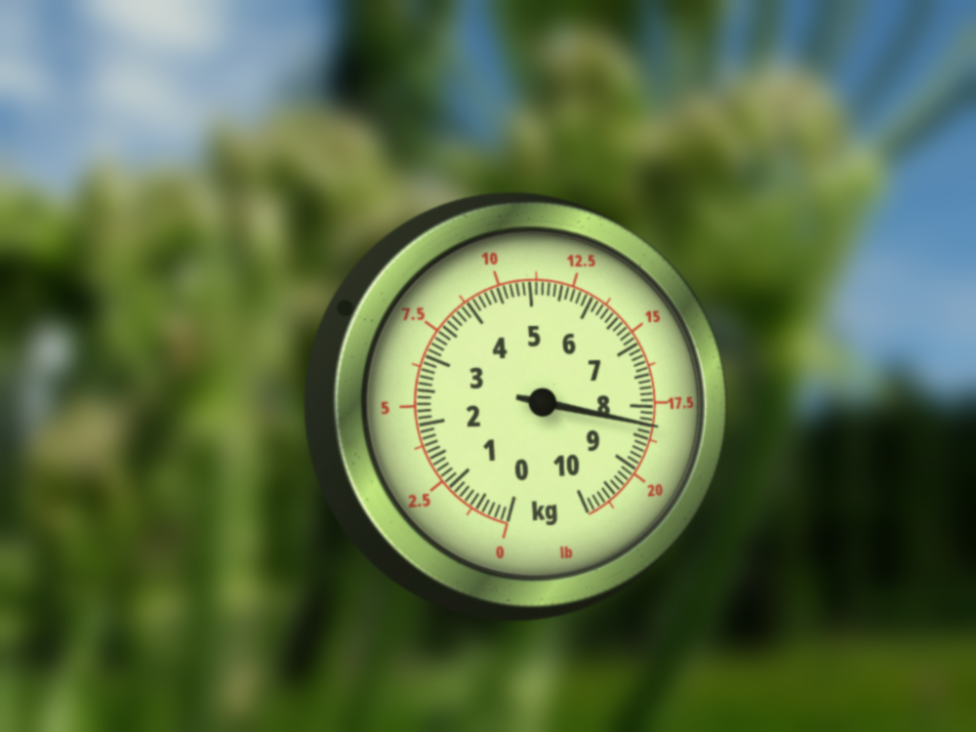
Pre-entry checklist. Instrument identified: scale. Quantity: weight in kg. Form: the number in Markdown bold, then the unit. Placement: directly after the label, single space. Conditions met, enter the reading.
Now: **8.3** kg
